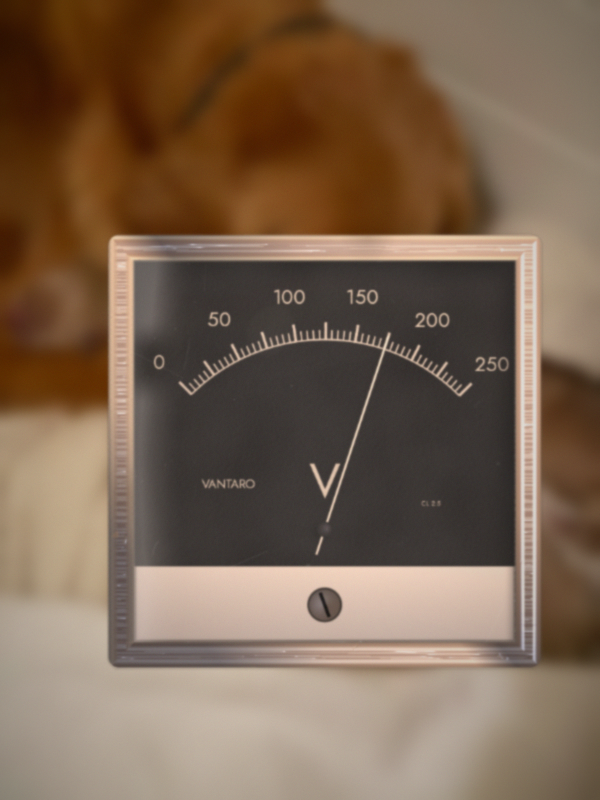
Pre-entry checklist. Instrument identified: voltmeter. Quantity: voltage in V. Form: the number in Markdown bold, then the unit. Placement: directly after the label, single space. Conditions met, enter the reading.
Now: **175** V
